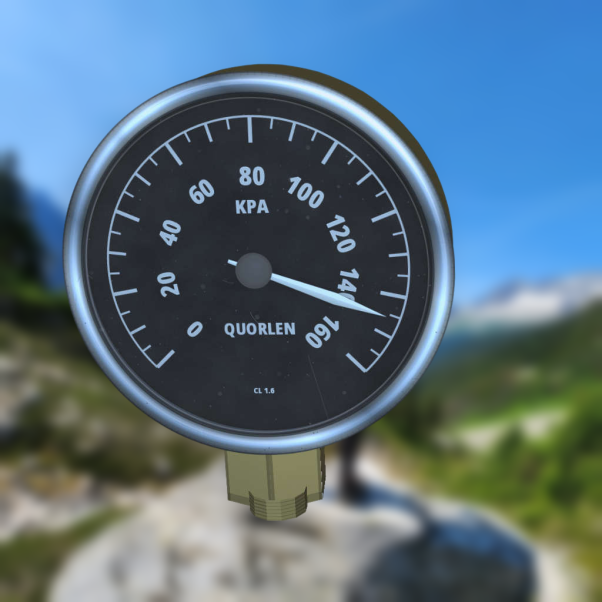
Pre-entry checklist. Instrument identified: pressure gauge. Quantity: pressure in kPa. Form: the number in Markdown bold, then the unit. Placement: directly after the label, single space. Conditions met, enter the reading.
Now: **145** kPa
